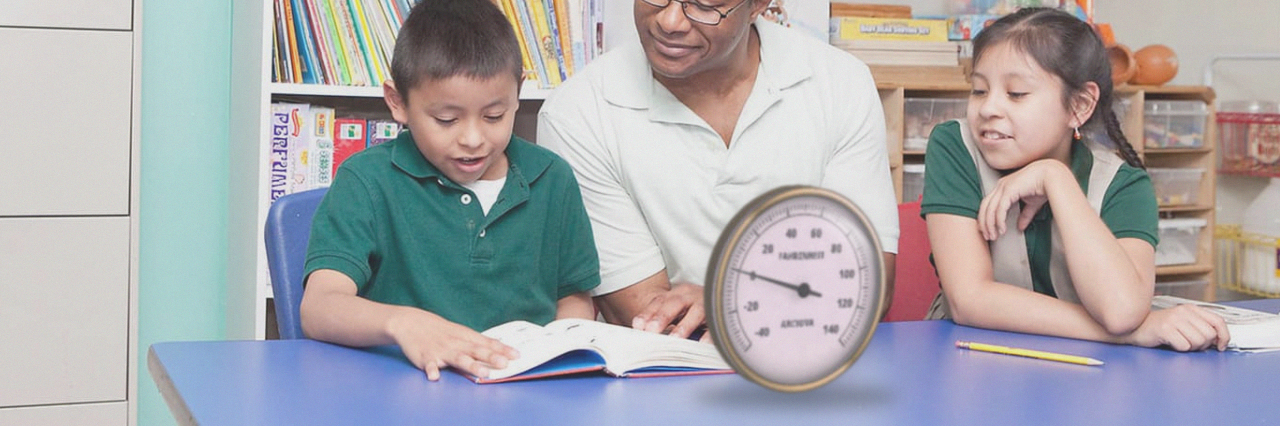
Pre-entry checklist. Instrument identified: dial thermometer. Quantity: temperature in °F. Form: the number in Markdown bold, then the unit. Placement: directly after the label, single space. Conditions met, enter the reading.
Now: **0** °F
